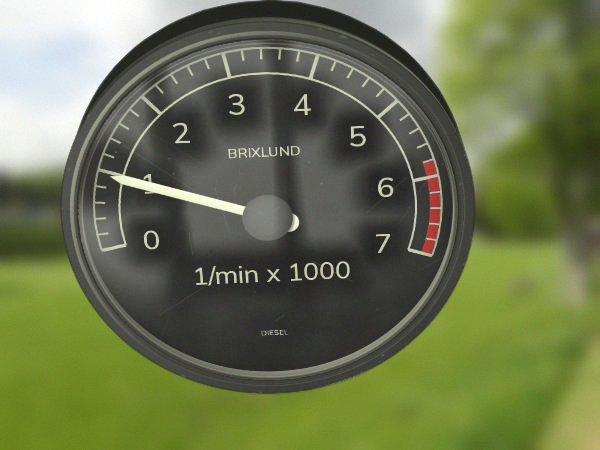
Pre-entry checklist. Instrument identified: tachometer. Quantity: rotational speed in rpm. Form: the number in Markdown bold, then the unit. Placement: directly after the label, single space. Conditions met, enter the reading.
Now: **1000** rpm
